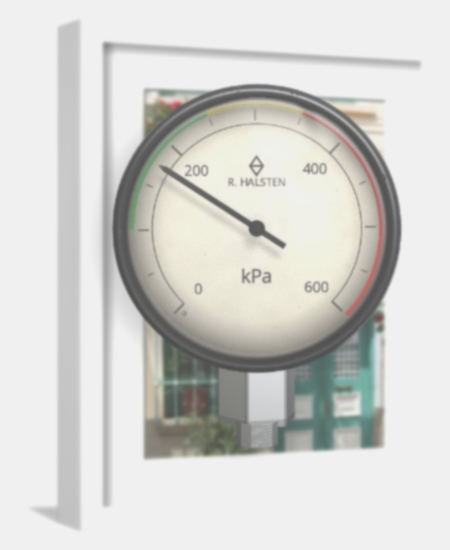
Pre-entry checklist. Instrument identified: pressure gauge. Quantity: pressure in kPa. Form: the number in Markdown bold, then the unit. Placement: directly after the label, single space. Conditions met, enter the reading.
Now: **175** kPa
